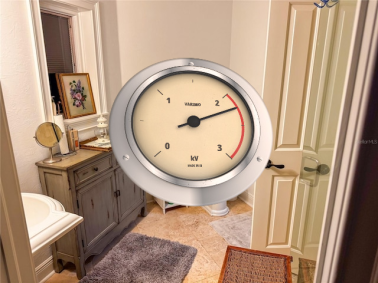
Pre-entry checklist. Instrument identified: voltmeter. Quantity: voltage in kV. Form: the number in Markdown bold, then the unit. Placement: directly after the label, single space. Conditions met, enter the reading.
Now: **2.25** kV
